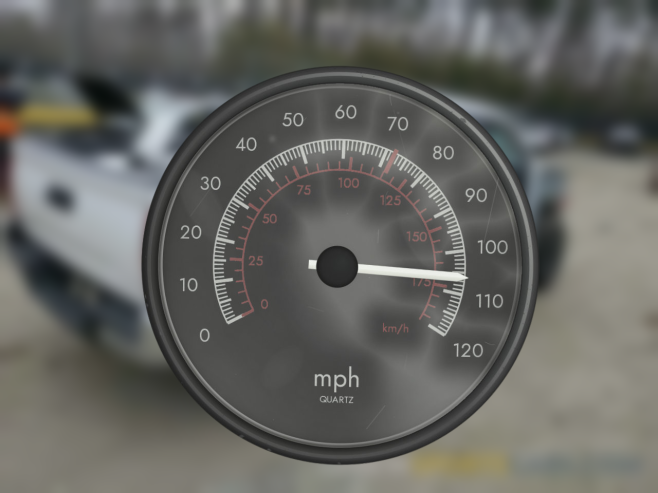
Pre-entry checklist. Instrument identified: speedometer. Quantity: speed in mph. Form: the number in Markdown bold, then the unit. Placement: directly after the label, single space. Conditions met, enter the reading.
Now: **106** mph
